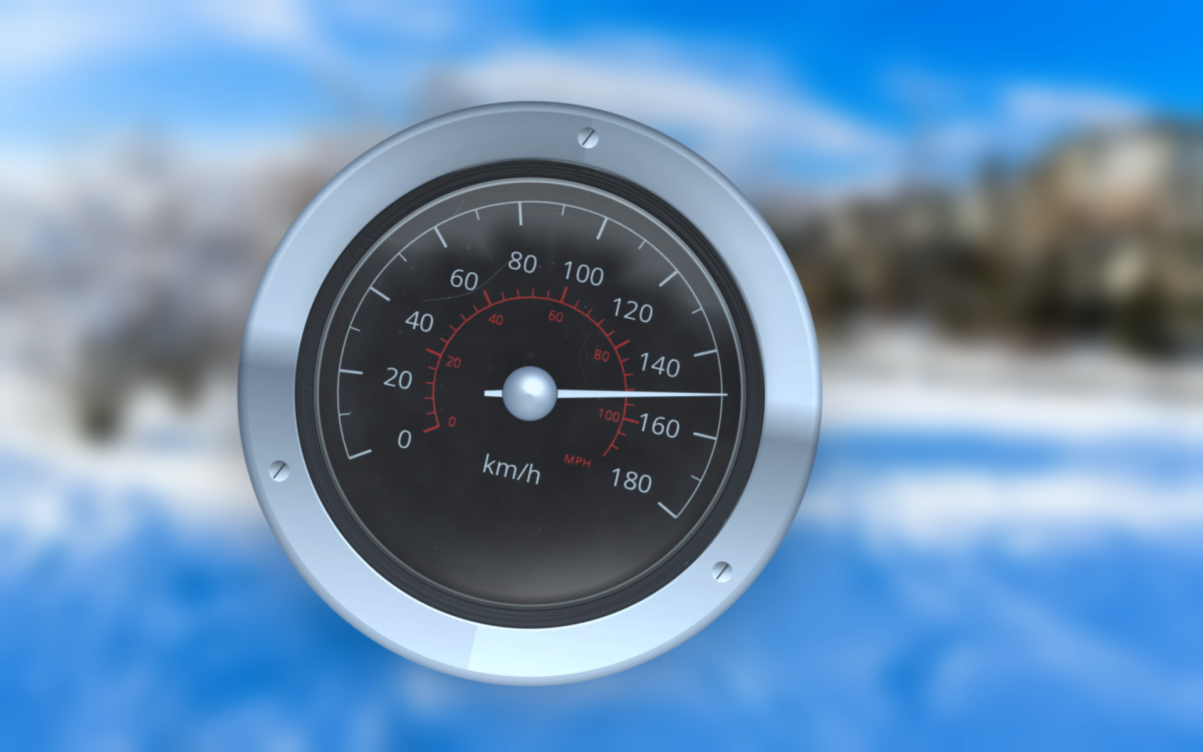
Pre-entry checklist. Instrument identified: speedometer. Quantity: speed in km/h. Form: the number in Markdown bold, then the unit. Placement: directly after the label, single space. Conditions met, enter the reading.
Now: **150** km/h
